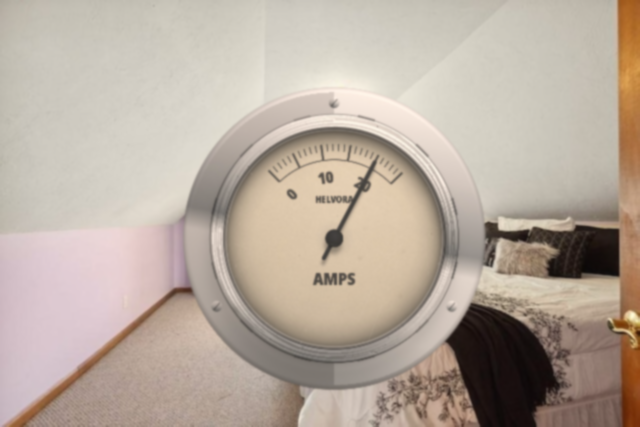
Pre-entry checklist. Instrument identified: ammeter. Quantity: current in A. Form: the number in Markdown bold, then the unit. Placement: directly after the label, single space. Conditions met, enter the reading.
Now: **20** A
